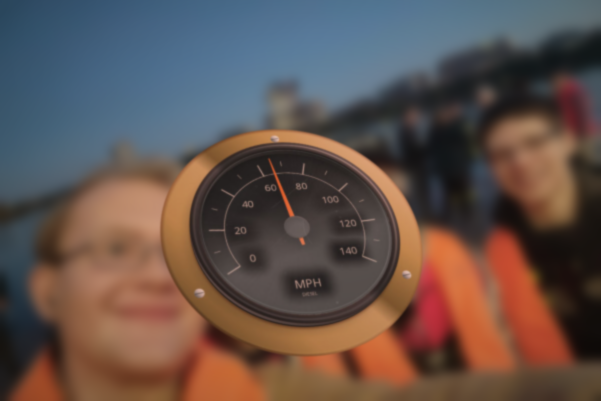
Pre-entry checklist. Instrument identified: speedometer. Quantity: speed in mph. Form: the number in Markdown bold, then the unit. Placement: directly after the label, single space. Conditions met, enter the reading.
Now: **65** mph
